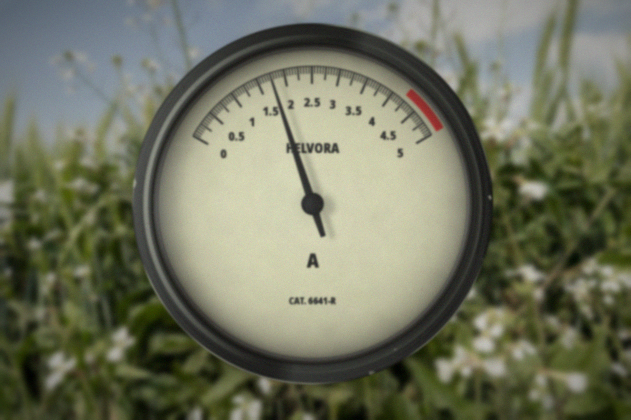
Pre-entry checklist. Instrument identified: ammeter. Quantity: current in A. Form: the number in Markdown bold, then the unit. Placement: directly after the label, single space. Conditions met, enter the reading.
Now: **1.75** A
